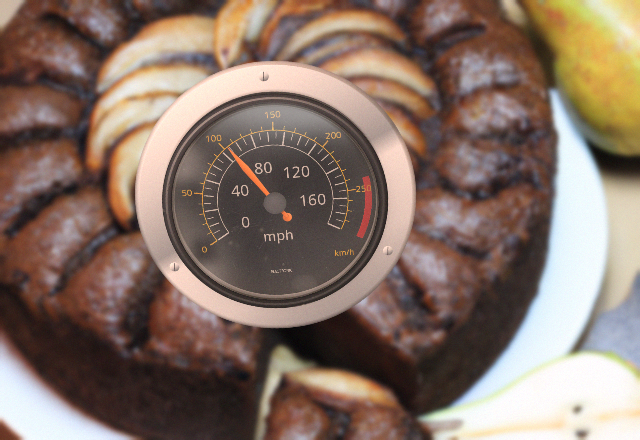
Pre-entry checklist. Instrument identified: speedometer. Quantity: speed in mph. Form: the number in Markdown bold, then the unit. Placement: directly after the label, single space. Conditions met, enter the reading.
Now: **65** mph
